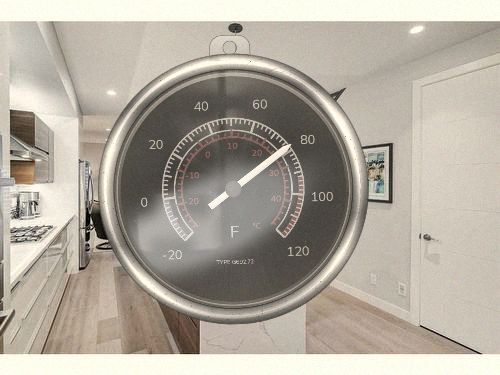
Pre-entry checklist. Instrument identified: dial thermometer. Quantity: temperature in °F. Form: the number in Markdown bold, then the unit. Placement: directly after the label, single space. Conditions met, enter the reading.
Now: **78** °F
